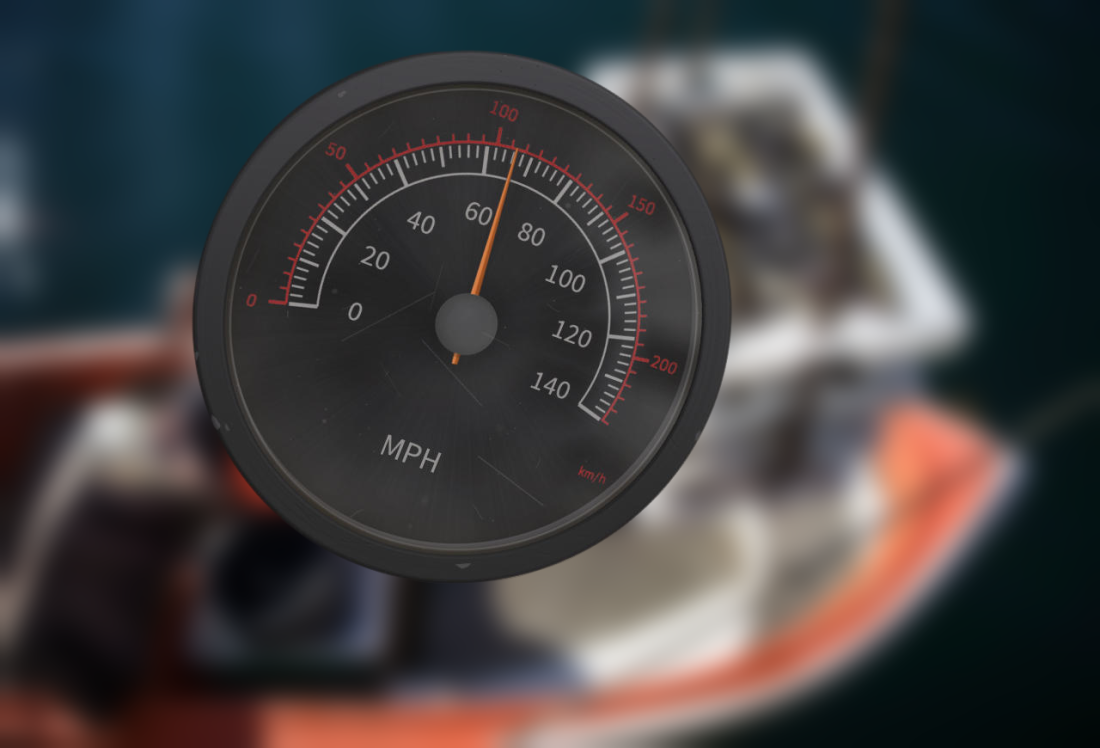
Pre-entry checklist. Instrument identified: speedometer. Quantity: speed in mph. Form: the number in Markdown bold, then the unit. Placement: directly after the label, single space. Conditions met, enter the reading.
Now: **66** mph
